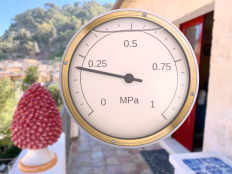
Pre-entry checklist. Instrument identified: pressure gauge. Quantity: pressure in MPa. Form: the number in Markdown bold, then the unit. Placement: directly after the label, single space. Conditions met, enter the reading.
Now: **0.2** MPa
